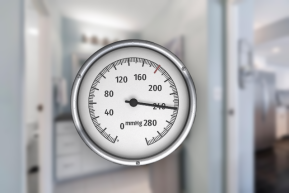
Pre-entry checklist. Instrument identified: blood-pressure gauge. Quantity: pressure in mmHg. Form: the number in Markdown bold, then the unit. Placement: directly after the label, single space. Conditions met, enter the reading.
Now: **240** mmHg
